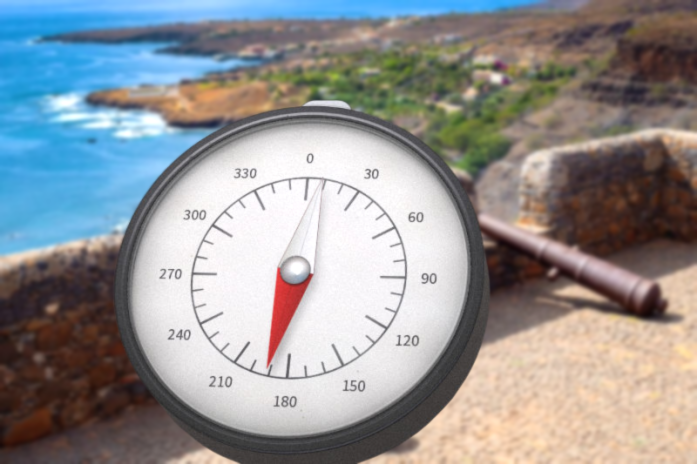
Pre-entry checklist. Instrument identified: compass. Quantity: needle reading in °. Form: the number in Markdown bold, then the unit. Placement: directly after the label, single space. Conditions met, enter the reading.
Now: **190** °
